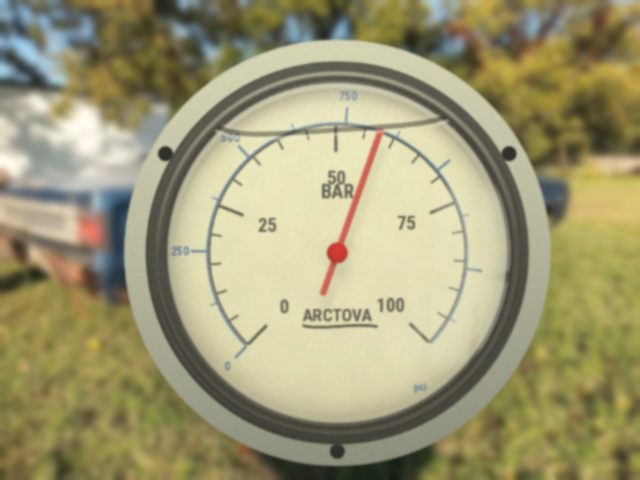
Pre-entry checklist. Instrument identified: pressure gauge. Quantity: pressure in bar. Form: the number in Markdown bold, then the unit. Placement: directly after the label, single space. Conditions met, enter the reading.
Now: **57.5** bar
